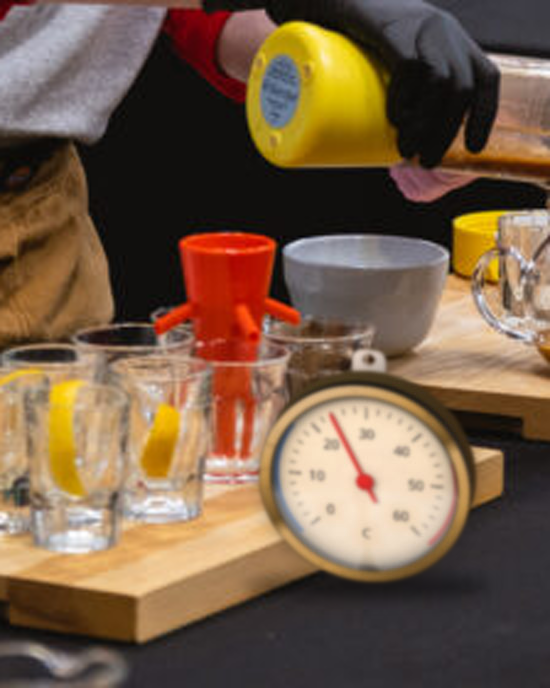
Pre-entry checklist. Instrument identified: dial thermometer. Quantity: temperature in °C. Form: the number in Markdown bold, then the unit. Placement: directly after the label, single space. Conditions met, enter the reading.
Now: **24** °C
